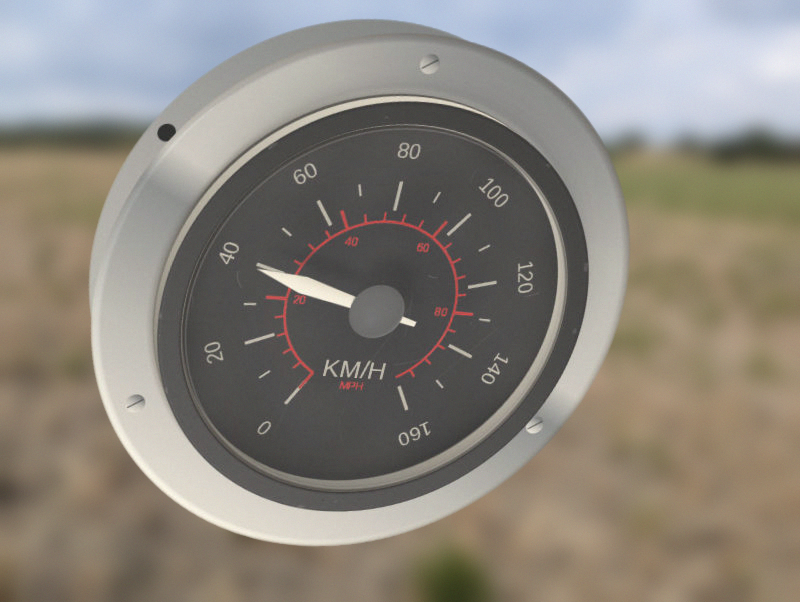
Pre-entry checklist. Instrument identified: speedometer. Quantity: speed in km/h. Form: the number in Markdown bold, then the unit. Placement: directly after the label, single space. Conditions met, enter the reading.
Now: **40** km/h
